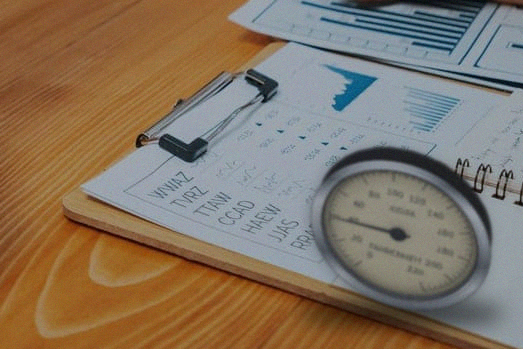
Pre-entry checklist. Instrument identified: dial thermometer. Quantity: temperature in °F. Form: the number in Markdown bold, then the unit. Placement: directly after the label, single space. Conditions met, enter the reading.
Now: **40** °F
